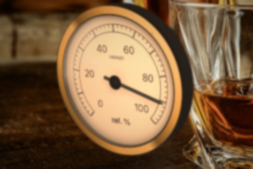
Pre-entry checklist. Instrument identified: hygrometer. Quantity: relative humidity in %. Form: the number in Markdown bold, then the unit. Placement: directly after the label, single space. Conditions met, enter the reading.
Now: **90** %
